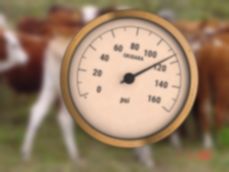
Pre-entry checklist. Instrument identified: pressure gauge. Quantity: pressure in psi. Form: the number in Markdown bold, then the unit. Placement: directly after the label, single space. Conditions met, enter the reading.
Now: **115** psi
